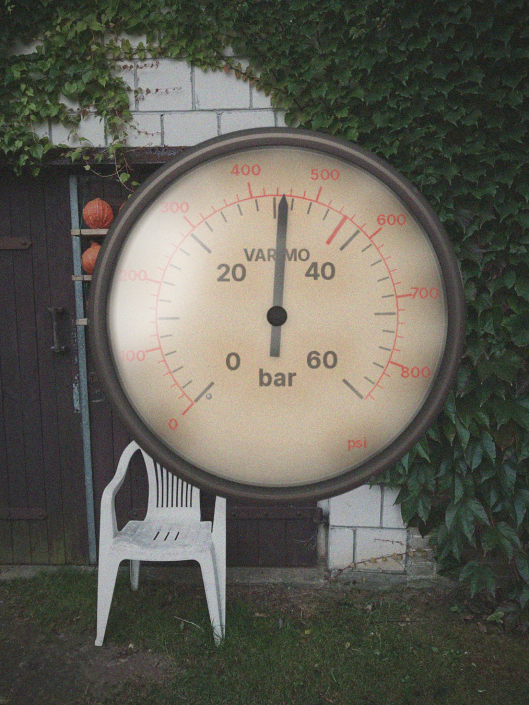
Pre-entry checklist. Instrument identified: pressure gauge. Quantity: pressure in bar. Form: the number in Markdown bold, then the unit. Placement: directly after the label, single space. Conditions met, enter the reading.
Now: **31** bar
